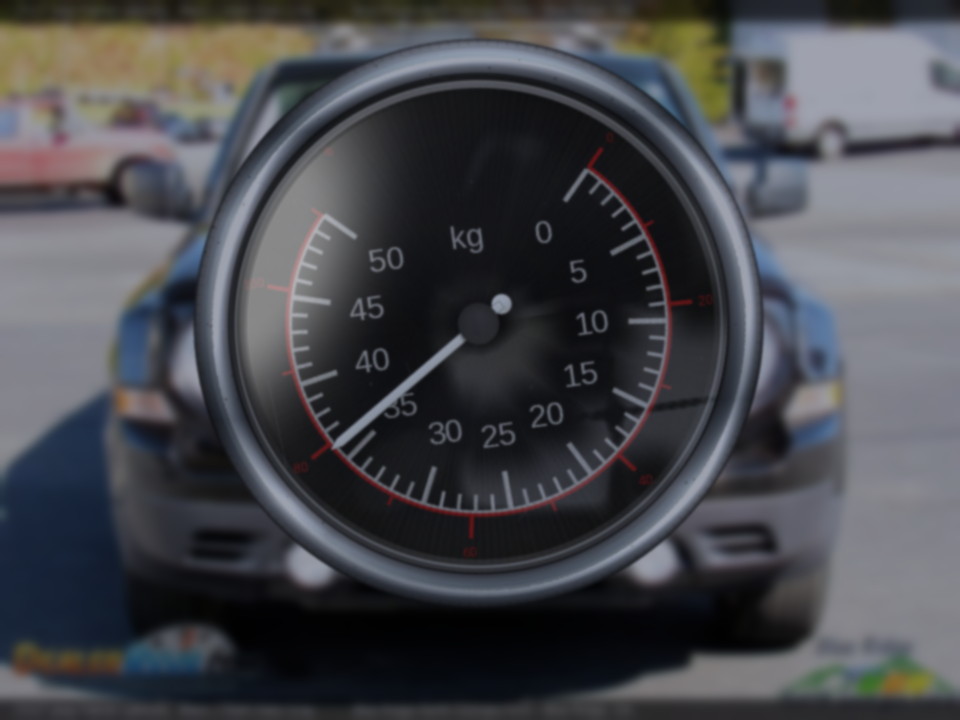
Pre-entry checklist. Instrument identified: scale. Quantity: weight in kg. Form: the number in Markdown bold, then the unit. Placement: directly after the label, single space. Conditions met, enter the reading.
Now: **36** kg
